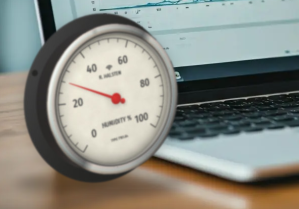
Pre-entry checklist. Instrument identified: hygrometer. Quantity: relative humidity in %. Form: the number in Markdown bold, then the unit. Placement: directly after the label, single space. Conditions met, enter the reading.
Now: **28** %
